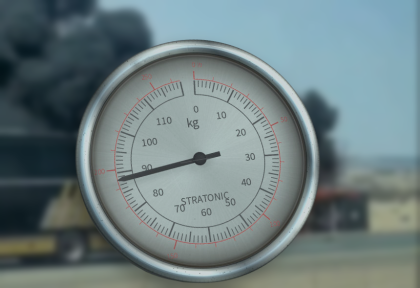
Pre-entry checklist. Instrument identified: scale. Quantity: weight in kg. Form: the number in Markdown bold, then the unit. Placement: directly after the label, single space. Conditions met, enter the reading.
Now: **88** kg
